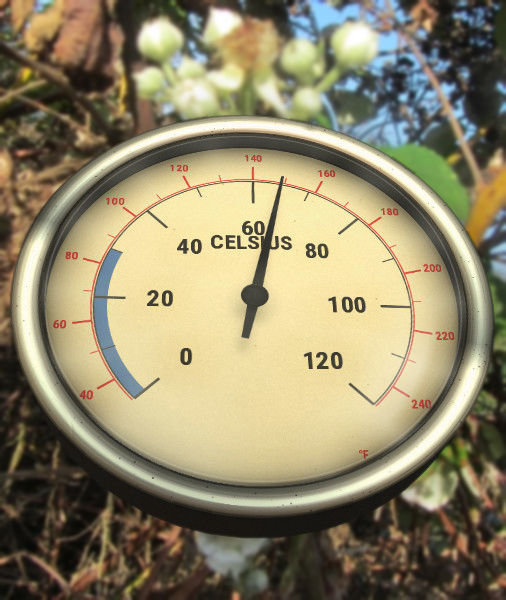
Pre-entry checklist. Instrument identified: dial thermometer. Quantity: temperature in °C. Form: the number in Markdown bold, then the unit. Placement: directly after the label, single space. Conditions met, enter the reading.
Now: **65** °C
